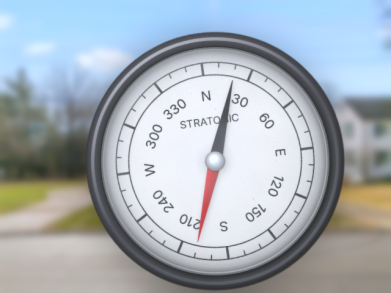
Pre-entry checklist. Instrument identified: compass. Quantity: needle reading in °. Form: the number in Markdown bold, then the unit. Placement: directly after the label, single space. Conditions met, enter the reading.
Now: **200** °
